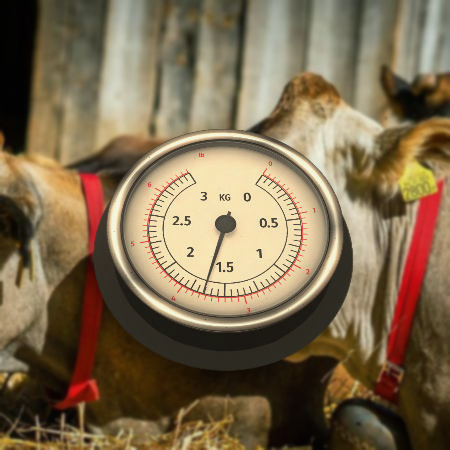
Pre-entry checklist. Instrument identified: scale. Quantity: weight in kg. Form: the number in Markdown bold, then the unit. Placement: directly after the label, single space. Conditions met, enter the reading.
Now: **1.65** kg
